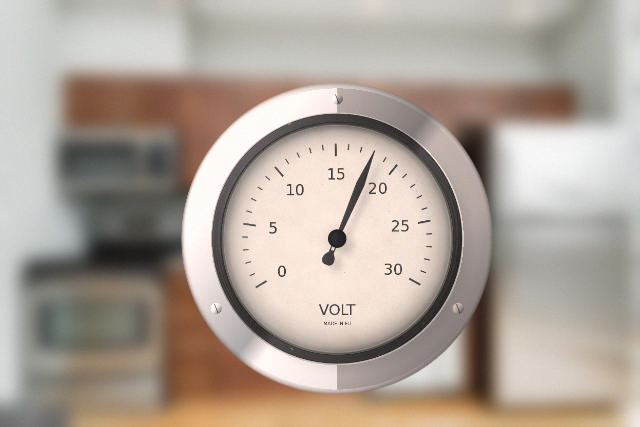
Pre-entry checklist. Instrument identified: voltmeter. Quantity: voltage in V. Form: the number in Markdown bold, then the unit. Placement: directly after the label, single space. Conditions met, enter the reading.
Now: **18** V
